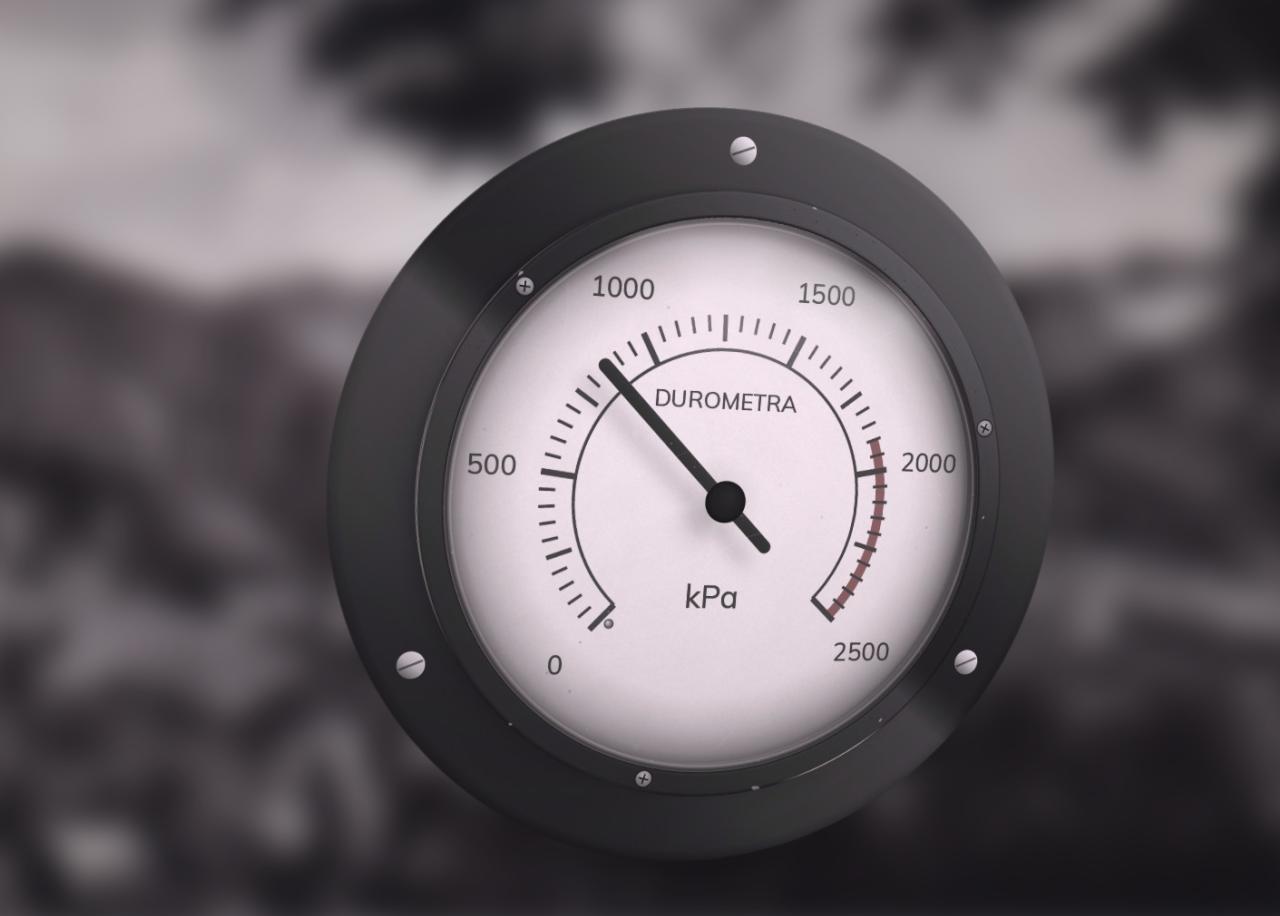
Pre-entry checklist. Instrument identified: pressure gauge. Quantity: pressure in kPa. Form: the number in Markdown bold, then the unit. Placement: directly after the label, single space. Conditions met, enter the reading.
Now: **850** kPa
